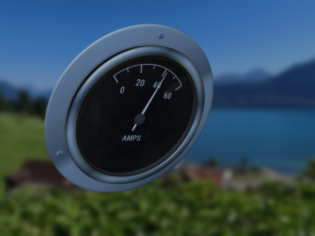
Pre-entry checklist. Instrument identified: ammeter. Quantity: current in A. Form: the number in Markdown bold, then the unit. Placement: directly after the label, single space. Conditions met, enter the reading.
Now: **40** A
